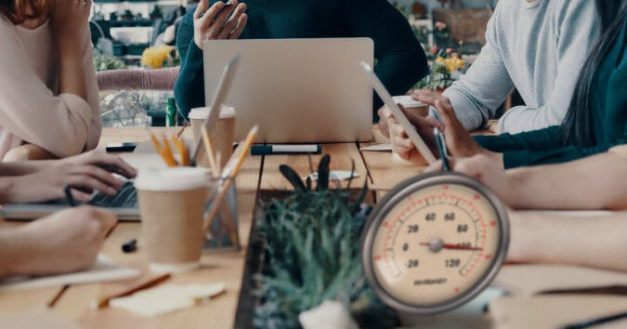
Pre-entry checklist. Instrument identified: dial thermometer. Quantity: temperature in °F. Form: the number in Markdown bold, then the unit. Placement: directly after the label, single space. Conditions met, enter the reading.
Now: **100** °F
